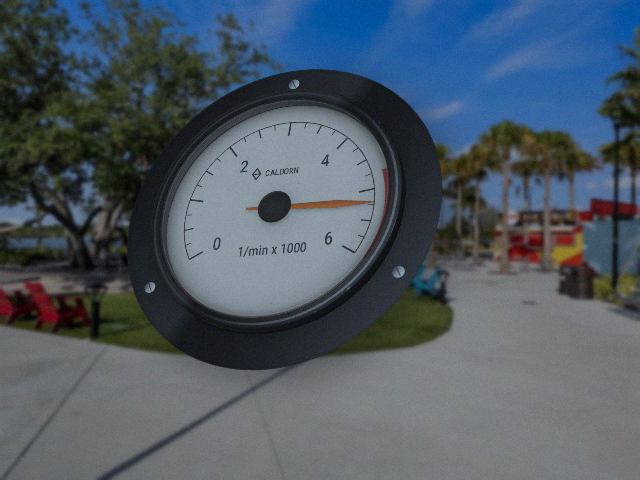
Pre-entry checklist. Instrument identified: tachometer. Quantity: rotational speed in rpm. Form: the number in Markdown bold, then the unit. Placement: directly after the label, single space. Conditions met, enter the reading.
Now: **5250** rpm
